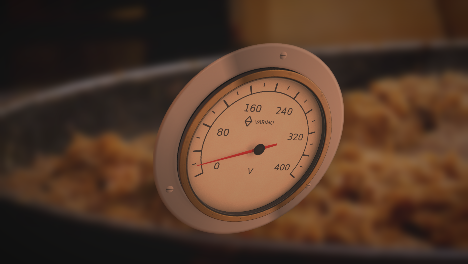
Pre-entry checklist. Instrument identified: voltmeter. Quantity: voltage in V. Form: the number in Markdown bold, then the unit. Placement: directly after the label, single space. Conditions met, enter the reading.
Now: **20** V
